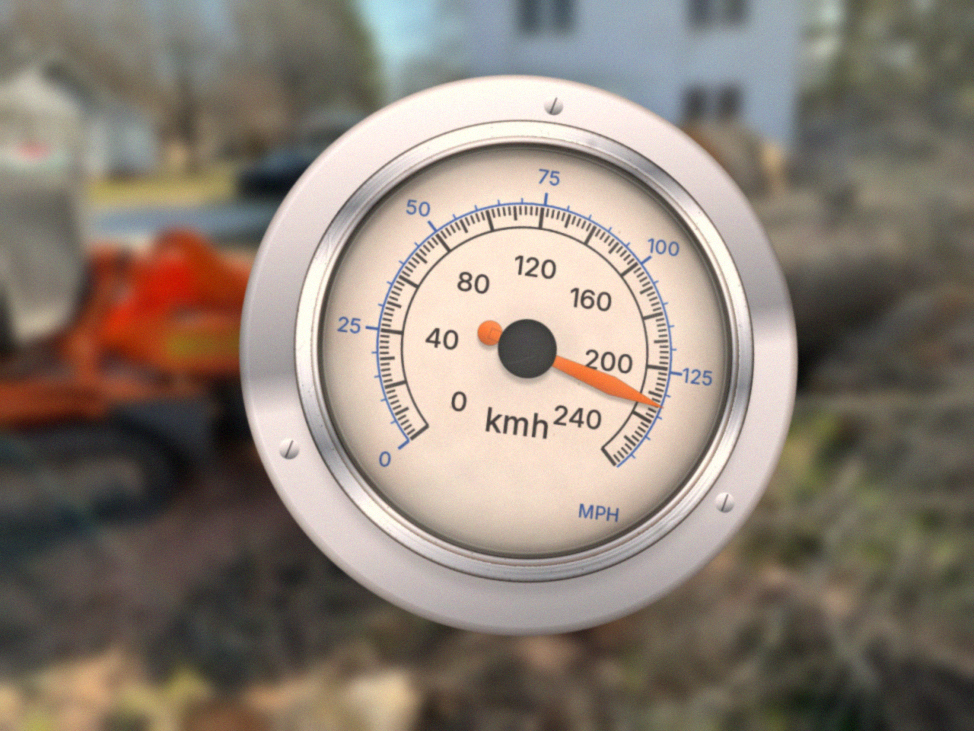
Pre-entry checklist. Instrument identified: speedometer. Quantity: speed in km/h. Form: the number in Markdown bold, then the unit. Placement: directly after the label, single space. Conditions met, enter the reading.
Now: **214** km/h
